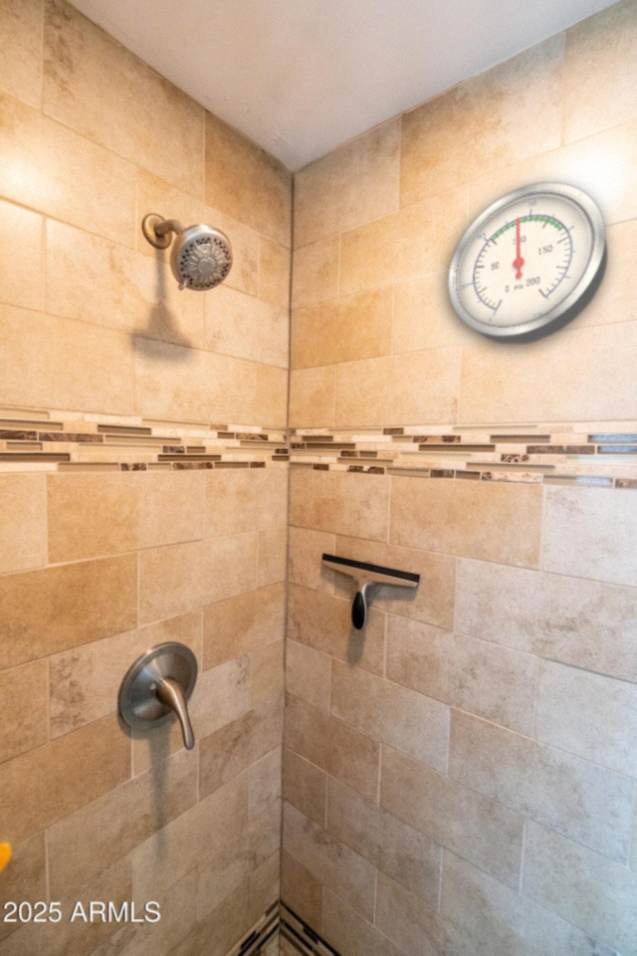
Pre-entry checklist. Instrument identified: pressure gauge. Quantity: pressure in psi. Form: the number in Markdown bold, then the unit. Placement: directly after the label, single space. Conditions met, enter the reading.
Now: **100** psi
